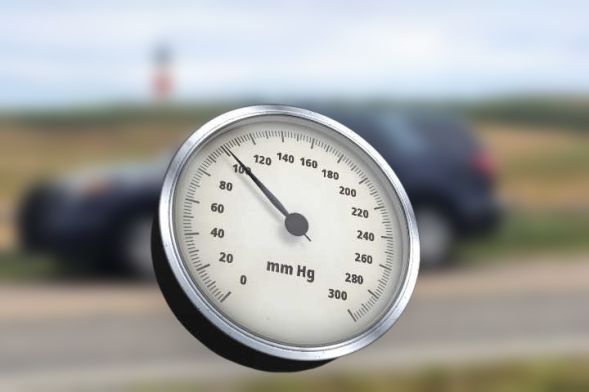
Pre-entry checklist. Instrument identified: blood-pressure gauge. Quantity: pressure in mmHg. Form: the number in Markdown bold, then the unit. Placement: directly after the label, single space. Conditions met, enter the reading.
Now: **100** mmHg
